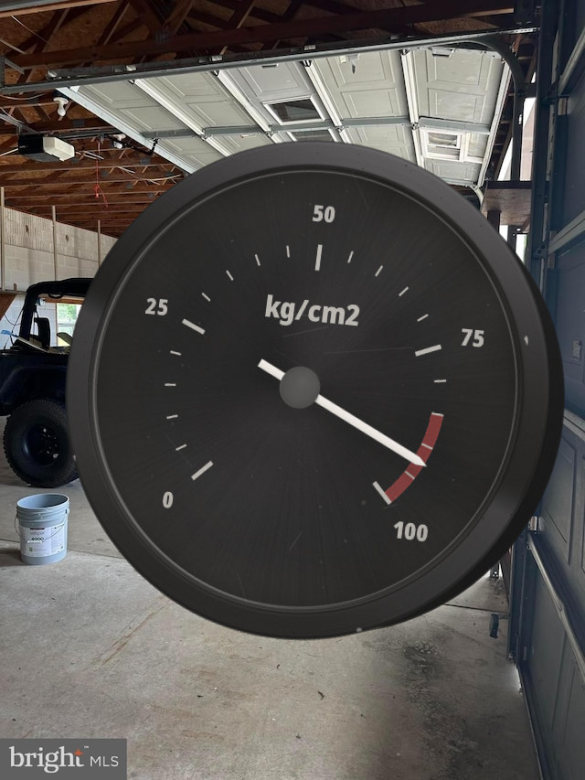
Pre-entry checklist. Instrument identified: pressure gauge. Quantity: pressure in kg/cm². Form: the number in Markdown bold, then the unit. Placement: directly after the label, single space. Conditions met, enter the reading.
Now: **92.5** kg/cm²
